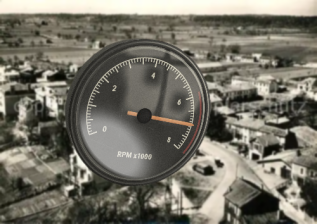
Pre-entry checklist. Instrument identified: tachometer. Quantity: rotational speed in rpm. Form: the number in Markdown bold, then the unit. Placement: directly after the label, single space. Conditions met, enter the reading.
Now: **7000** rpm
